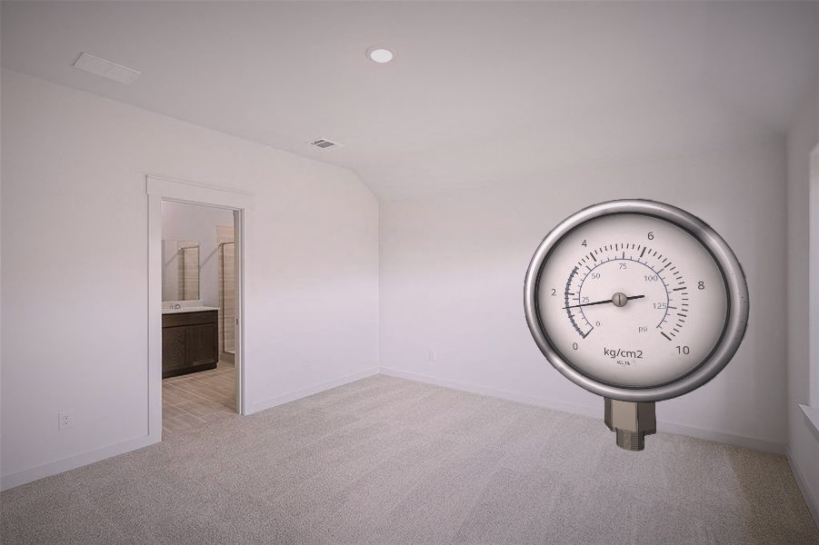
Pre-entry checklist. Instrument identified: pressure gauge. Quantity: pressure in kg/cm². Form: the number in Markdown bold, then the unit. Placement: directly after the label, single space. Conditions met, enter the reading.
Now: **1.4** kg/cm²
